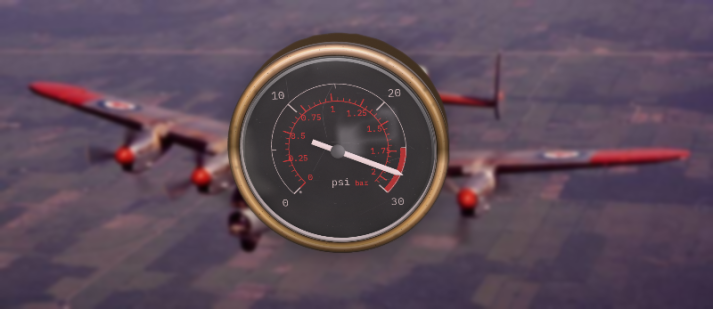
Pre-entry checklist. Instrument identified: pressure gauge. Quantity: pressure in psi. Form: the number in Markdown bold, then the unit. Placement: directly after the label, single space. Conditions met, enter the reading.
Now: **27.5** psi
